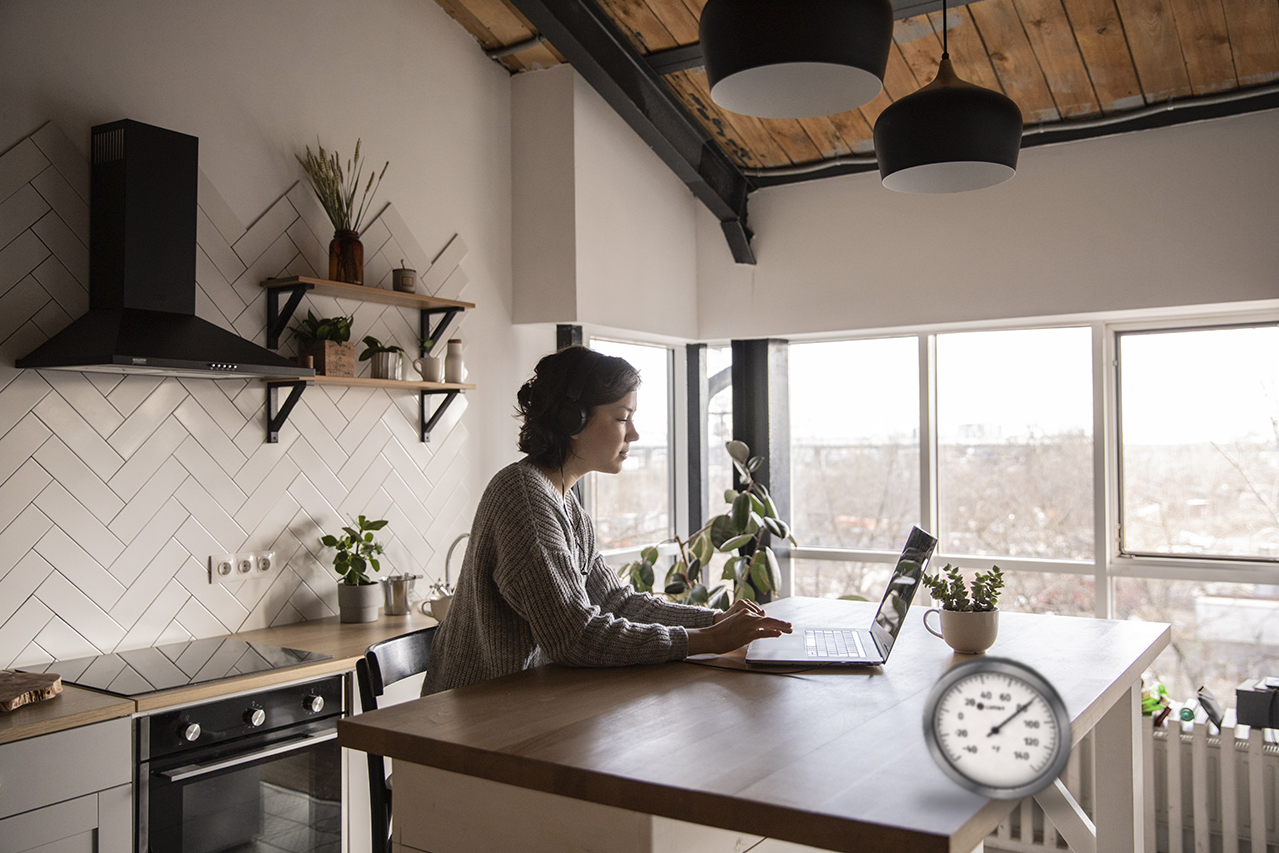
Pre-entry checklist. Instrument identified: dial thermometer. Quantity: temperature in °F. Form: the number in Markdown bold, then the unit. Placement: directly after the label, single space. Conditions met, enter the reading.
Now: **80** °F
